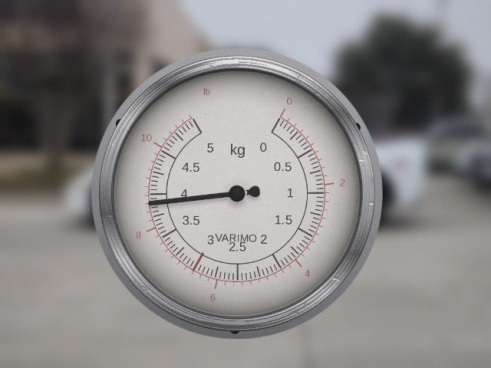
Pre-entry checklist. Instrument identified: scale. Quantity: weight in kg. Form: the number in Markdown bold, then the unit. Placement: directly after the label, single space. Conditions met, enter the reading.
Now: **3.9** kg
